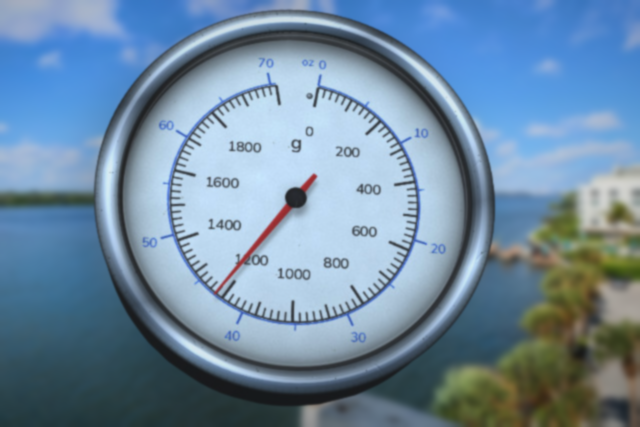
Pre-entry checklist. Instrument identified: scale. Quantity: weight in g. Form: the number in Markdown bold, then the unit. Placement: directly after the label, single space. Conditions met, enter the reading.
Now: **1220** g
